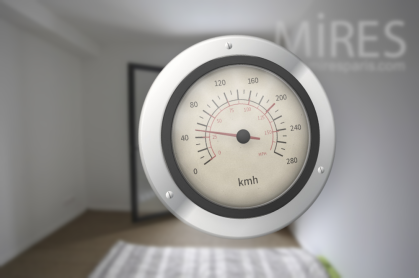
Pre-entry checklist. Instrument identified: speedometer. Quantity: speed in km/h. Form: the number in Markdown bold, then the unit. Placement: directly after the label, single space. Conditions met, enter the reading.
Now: **50** km/h
